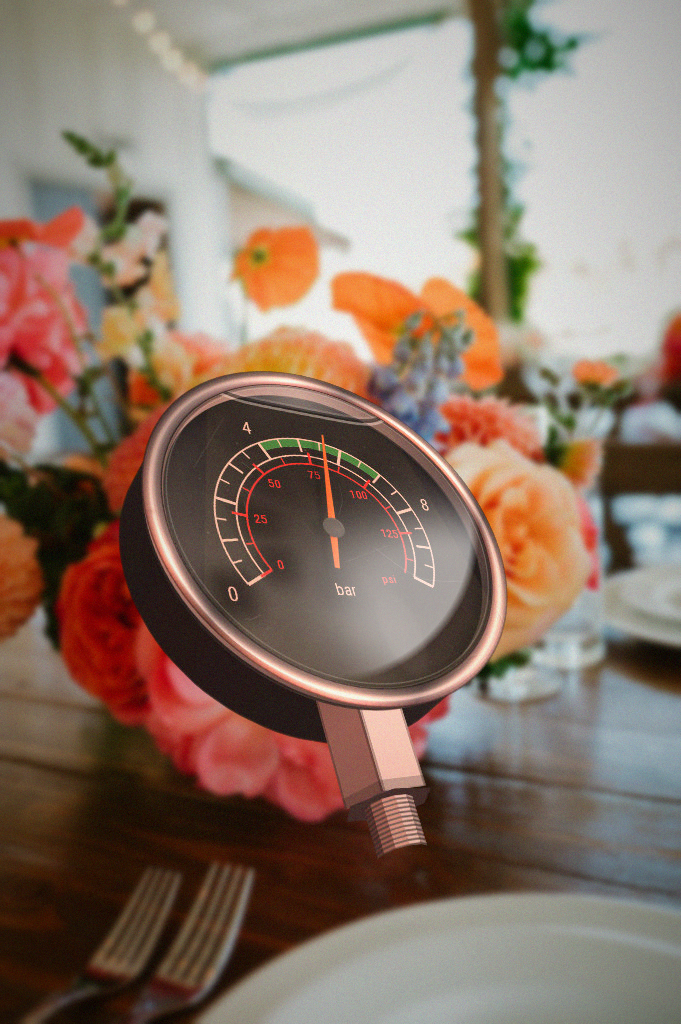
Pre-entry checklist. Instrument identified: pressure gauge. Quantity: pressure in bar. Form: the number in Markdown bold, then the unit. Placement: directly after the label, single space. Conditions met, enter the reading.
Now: **5.5** bar
